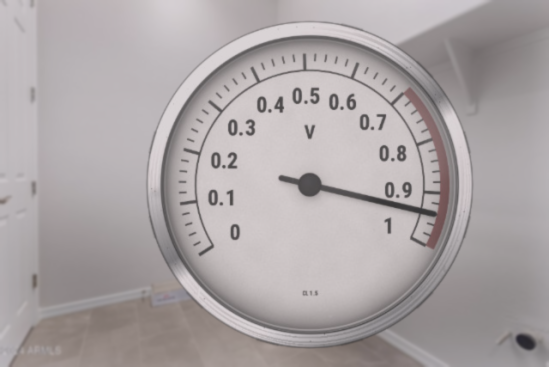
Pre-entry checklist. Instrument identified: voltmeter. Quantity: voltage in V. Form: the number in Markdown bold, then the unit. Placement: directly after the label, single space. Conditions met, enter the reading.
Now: **0.94** V
